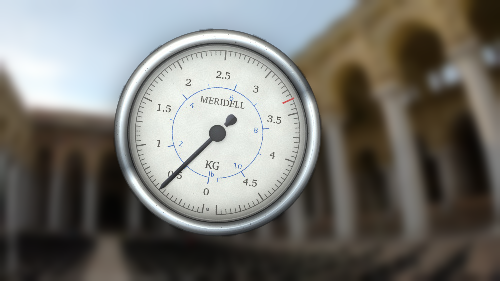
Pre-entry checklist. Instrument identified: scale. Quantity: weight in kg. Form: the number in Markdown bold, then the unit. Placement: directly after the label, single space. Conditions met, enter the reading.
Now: **0.5** kg
